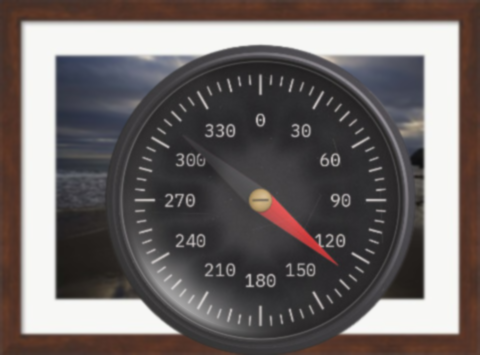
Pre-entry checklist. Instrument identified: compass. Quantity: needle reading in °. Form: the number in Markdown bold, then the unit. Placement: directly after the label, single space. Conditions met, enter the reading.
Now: **130** °
